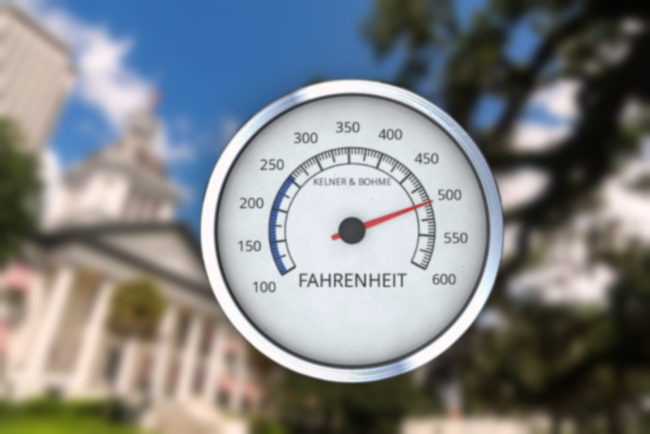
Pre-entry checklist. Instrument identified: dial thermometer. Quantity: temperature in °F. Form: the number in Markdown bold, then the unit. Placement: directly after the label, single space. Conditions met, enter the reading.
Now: **500** °F
